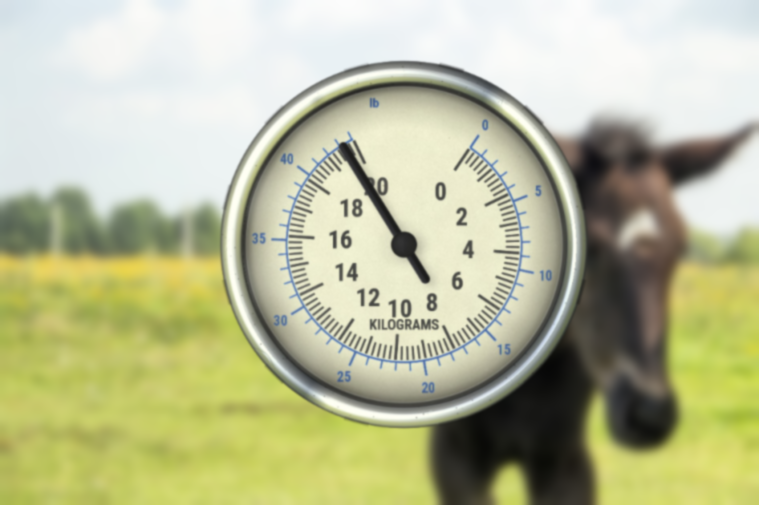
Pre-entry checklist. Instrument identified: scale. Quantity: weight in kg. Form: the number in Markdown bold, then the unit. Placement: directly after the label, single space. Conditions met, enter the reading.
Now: **19.6** kg
